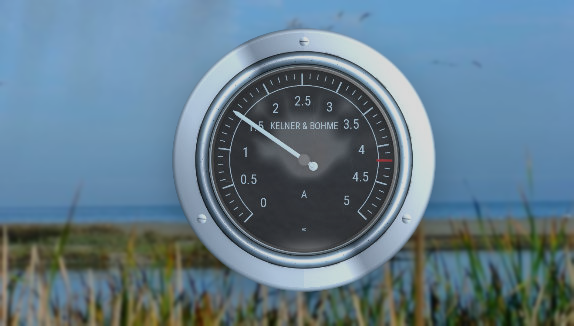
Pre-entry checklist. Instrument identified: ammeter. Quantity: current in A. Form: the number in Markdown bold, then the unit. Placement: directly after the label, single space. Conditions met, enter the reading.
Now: **1.5** A
